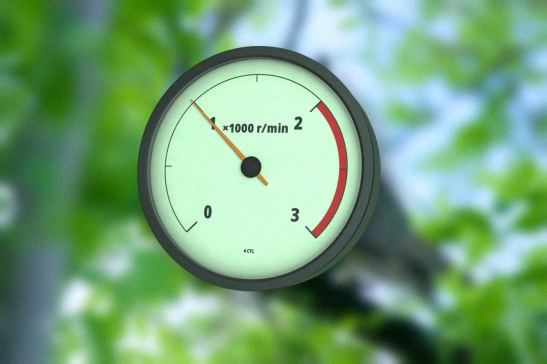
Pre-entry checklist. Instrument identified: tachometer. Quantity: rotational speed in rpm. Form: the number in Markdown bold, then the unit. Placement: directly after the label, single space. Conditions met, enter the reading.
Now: **1000** rpm
